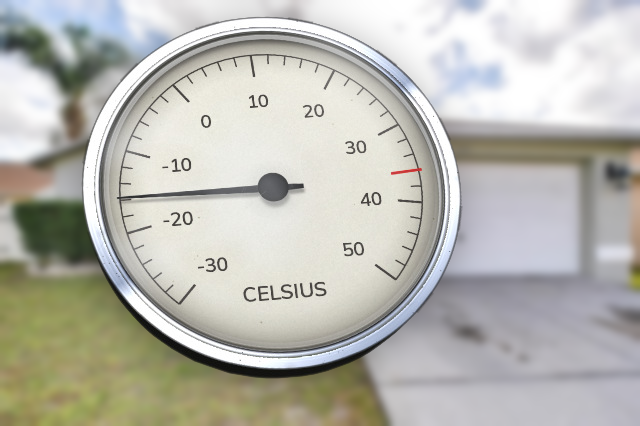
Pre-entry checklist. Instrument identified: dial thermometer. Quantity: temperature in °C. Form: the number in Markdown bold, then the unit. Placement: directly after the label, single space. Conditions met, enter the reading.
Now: **-16** °C
